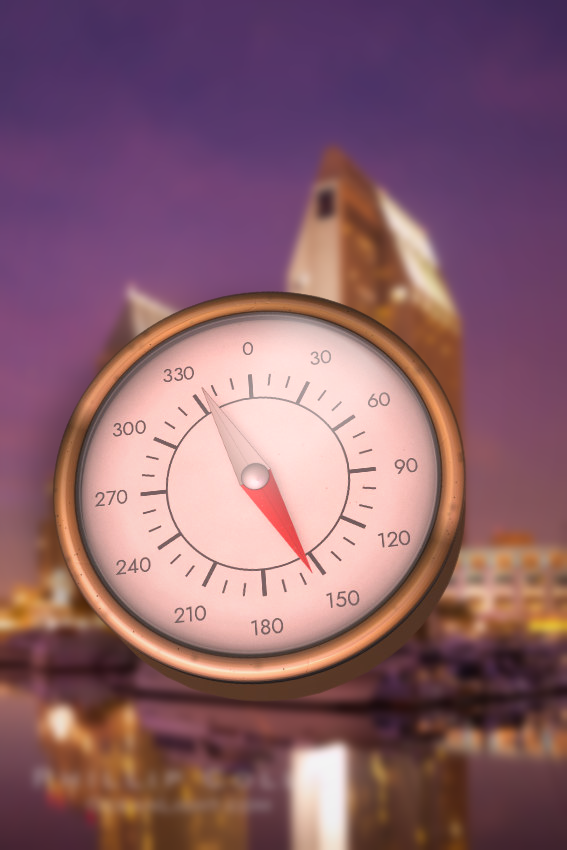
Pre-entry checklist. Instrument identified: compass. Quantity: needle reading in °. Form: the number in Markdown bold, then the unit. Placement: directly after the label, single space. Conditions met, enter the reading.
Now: **155** °
